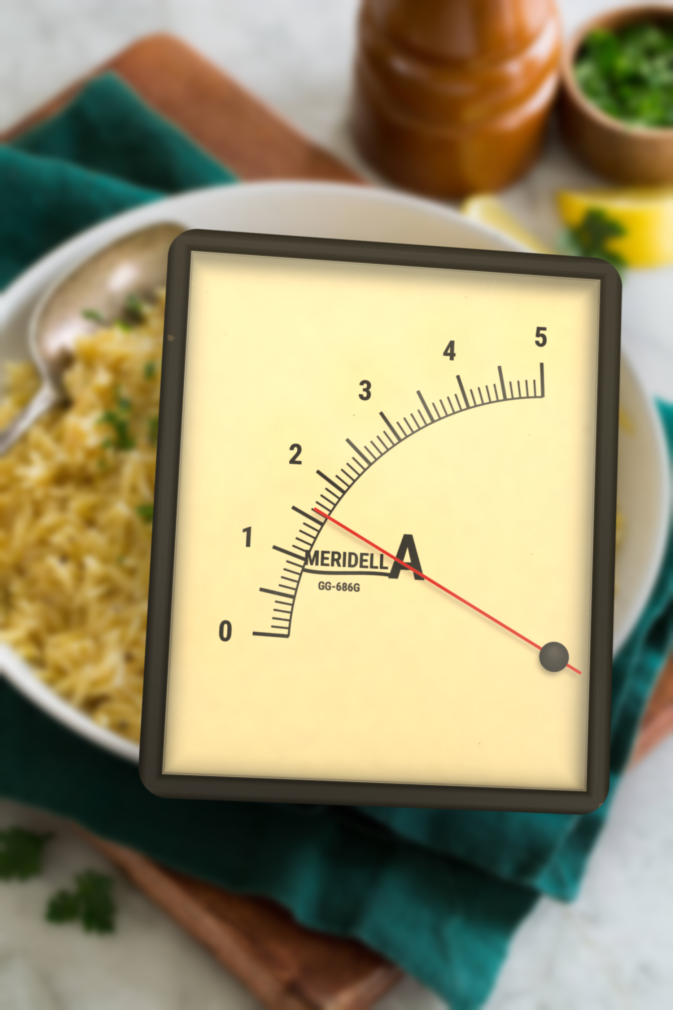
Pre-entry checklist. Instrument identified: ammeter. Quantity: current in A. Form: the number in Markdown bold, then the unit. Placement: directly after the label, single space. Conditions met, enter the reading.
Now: **1.6** A
